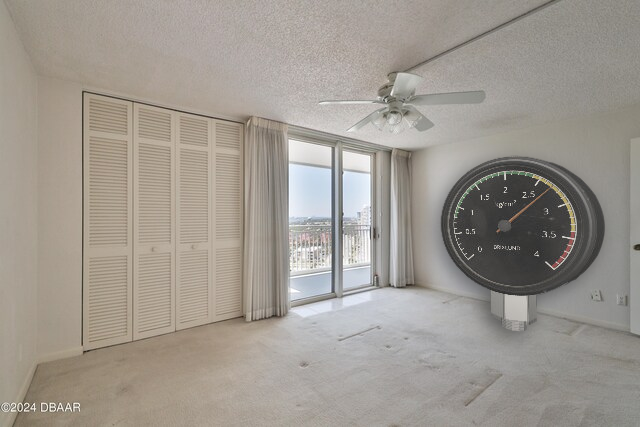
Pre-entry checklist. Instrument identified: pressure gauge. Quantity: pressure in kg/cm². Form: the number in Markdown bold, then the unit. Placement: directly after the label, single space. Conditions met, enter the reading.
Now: **2.7** kg/cm²
